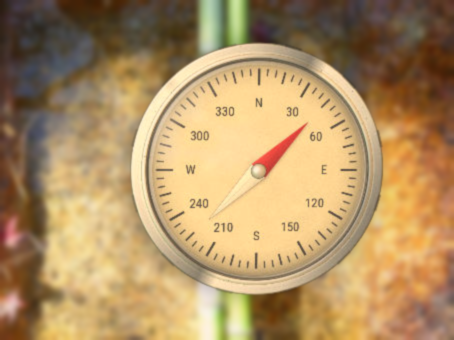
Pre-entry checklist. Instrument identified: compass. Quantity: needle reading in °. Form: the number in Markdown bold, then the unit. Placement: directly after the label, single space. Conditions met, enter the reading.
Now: **45** °
